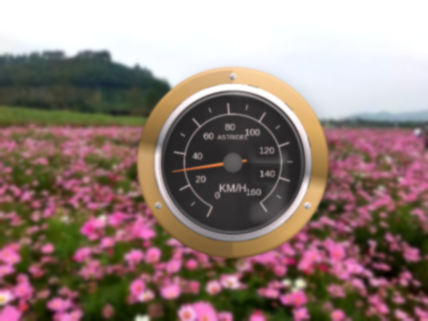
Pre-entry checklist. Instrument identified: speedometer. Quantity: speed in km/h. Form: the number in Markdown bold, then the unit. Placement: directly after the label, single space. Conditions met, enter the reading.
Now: **30** km/h
